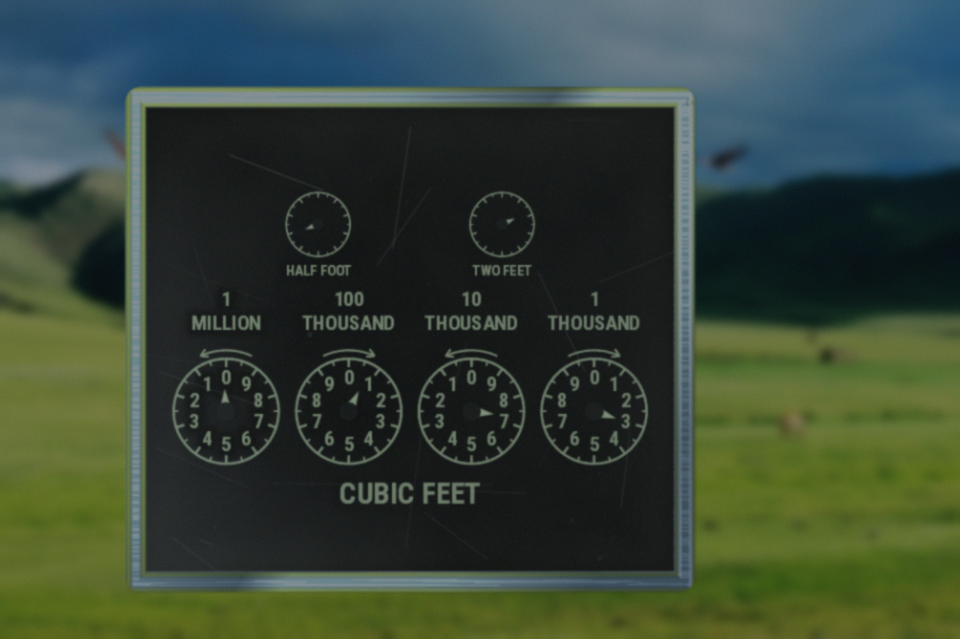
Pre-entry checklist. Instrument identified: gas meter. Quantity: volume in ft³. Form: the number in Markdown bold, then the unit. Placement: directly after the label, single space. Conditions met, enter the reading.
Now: **7300** ft³
